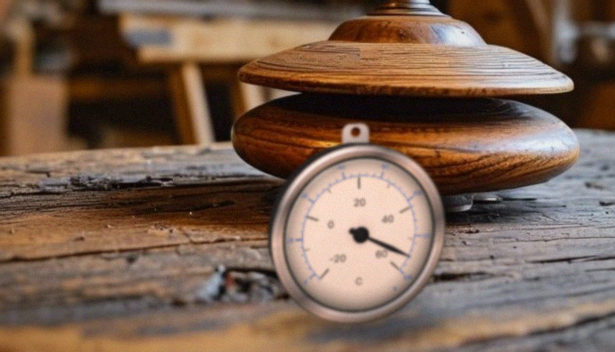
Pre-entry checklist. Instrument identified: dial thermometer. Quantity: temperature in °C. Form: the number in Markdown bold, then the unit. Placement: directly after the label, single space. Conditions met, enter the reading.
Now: **55** °C
